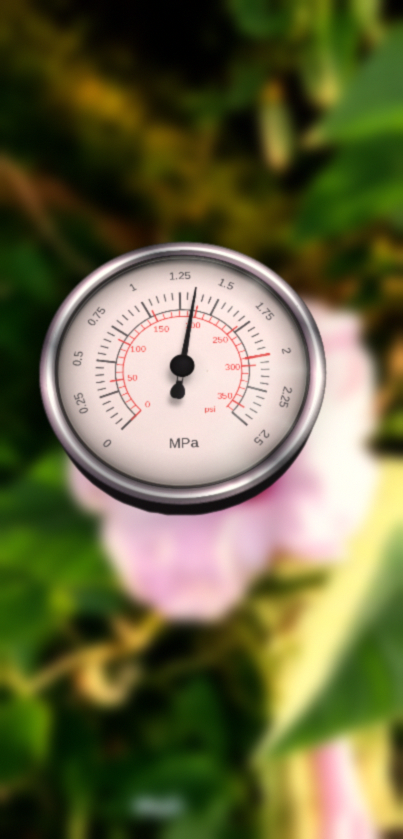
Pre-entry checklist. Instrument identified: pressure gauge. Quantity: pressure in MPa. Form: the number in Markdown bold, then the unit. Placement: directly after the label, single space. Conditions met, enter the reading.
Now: **1.35** MPa
